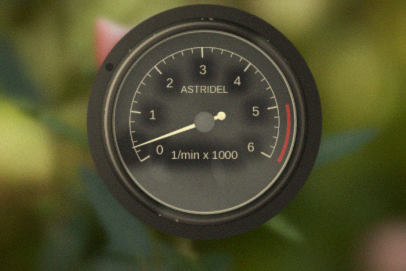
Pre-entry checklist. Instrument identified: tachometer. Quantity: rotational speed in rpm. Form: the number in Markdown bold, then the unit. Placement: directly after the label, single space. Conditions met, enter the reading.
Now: **300** rpm
